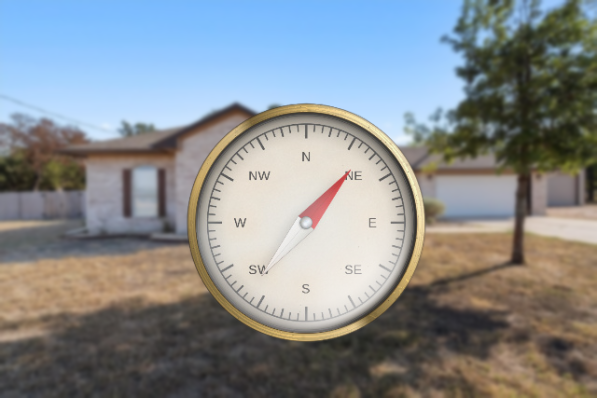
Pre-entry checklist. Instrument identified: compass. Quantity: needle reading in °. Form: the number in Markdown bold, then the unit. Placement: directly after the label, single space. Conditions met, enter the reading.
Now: **40** °
